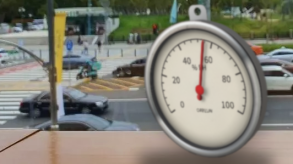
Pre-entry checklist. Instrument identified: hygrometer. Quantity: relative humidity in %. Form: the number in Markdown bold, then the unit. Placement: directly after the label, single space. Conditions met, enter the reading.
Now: **56** %
